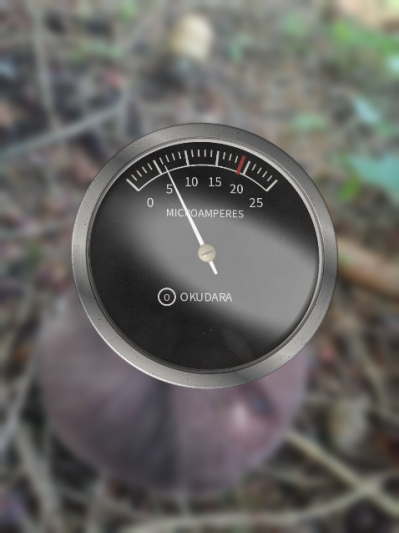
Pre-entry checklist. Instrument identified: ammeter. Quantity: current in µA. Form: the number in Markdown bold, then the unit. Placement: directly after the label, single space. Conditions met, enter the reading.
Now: **6** µA
